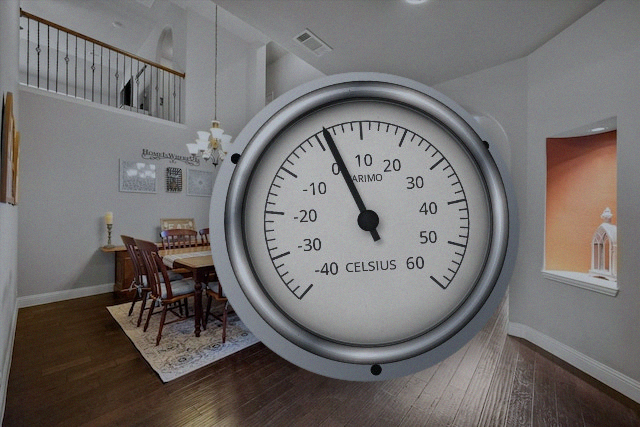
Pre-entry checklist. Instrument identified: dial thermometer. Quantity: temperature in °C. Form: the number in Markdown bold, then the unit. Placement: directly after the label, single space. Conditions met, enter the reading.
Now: **2** °C
